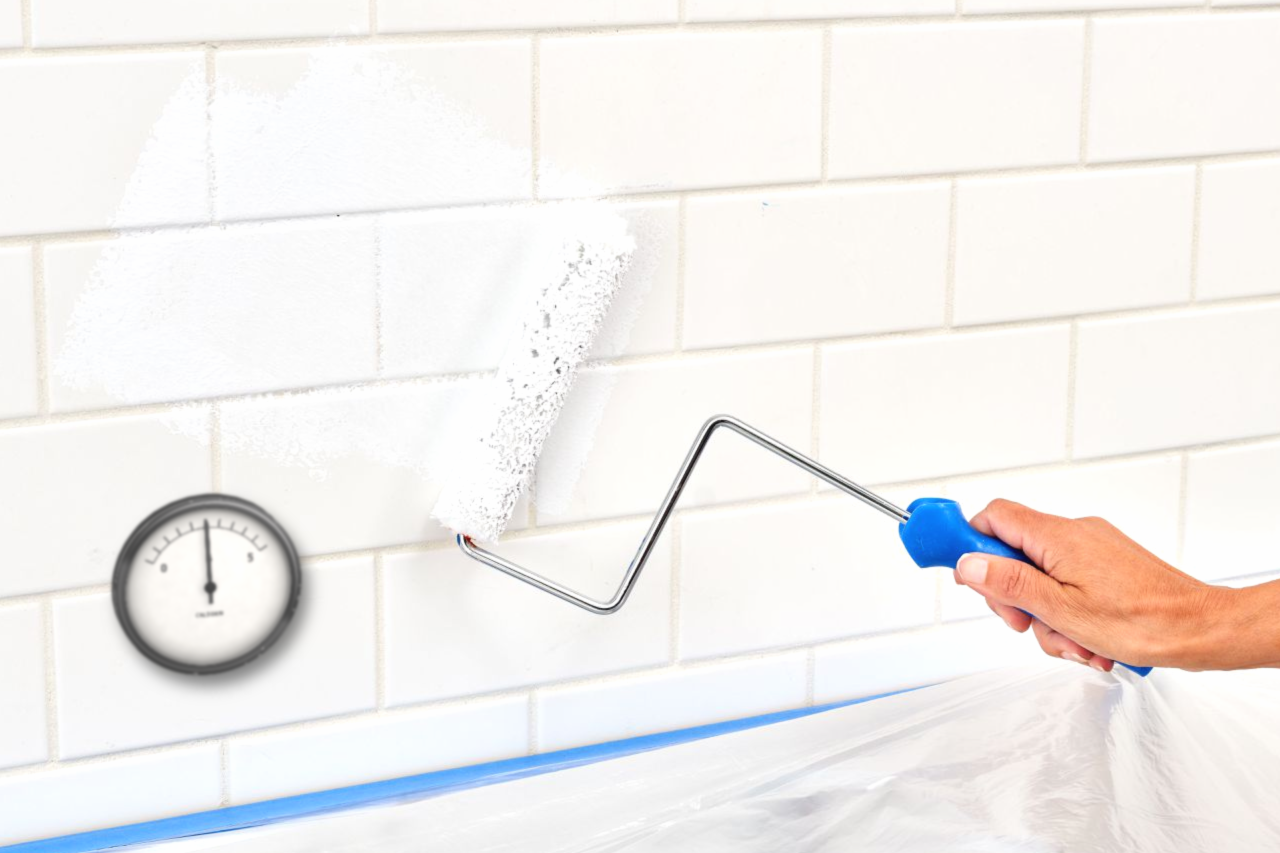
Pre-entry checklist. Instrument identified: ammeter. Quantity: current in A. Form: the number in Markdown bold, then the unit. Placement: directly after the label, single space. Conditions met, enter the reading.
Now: **2.5** A
